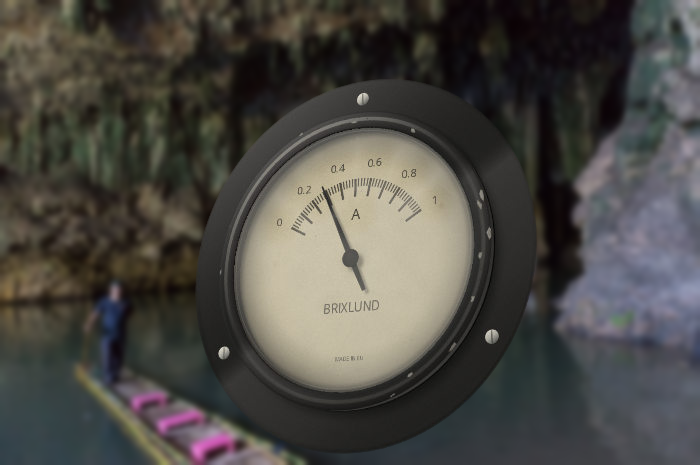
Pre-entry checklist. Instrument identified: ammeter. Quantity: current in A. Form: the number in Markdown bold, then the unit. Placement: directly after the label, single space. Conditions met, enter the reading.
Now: **0.3** A
